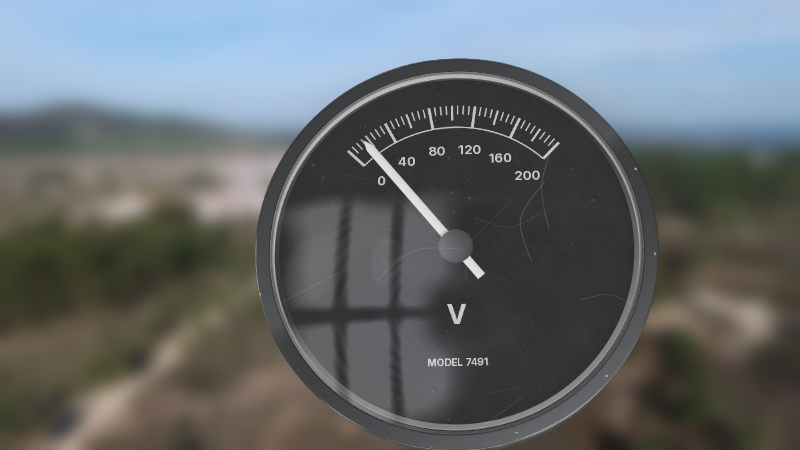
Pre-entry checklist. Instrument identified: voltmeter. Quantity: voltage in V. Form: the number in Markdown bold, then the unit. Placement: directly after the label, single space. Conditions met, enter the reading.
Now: **15** V
